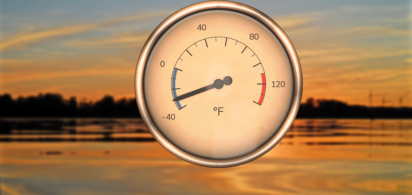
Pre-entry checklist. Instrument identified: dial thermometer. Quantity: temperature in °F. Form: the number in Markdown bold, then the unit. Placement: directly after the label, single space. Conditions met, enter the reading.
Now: **-30** °F
